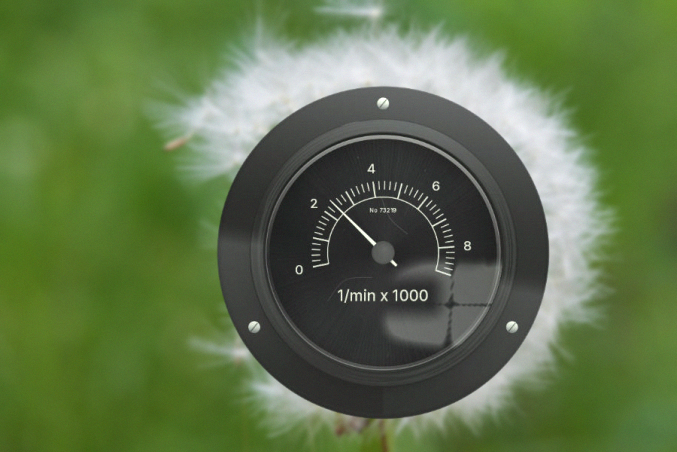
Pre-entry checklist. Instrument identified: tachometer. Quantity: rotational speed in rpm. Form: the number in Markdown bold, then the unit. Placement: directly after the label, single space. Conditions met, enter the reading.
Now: **2400** rpm
